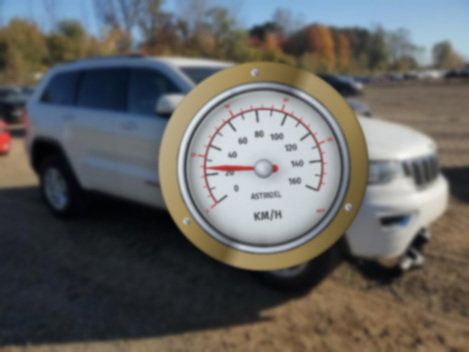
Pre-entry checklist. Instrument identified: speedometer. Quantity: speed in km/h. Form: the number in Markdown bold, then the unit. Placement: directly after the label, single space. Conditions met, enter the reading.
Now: **25** km/h
